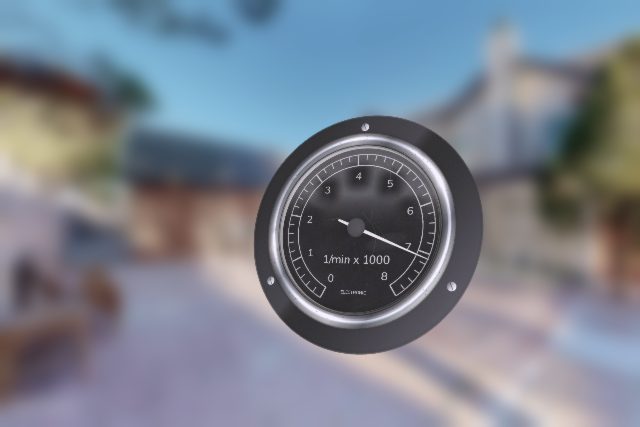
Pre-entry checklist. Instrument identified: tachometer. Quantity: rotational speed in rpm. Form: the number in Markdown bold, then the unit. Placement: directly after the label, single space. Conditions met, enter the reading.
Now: **7100** rpm
